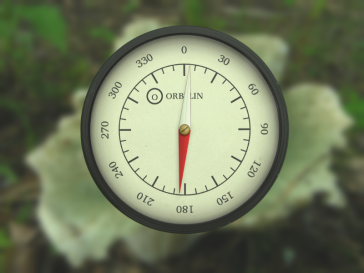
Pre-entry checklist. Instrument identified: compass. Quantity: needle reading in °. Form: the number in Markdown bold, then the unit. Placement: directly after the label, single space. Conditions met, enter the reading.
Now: **185** °
